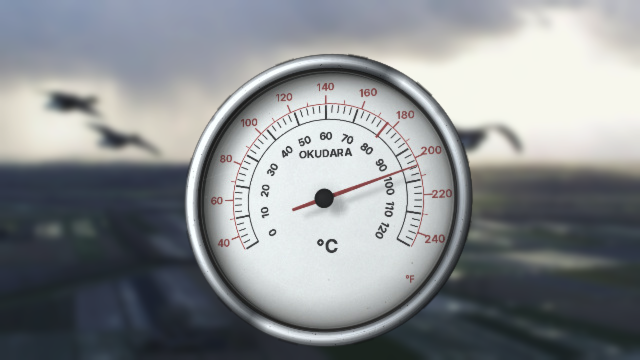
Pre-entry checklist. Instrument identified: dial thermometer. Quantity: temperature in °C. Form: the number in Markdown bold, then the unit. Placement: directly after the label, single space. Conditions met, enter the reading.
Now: **96** °C
